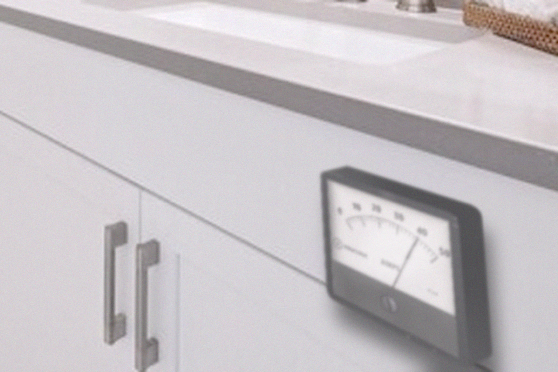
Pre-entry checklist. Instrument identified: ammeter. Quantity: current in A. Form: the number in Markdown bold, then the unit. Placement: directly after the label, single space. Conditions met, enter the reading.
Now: **40** A
